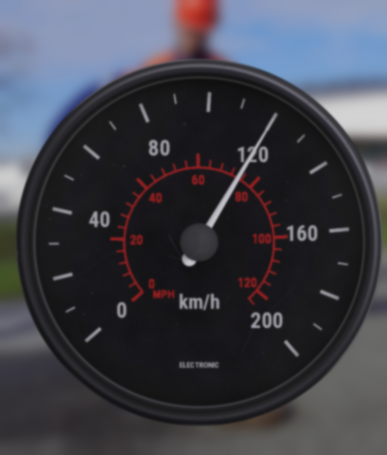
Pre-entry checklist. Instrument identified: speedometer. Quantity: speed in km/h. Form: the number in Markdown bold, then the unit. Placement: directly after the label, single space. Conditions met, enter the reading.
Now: **120** km/h
